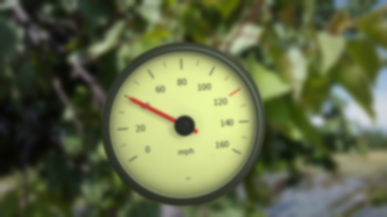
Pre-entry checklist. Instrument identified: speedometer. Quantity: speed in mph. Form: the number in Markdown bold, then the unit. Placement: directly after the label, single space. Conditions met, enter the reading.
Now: **40** mph
